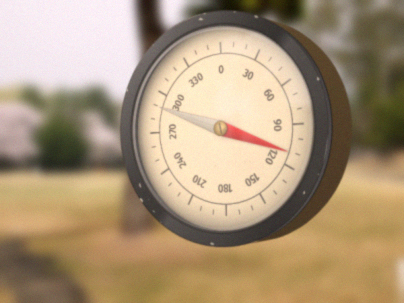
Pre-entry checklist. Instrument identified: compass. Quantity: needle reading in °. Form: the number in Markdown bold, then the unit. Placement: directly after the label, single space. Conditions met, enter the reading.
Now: **110** °
